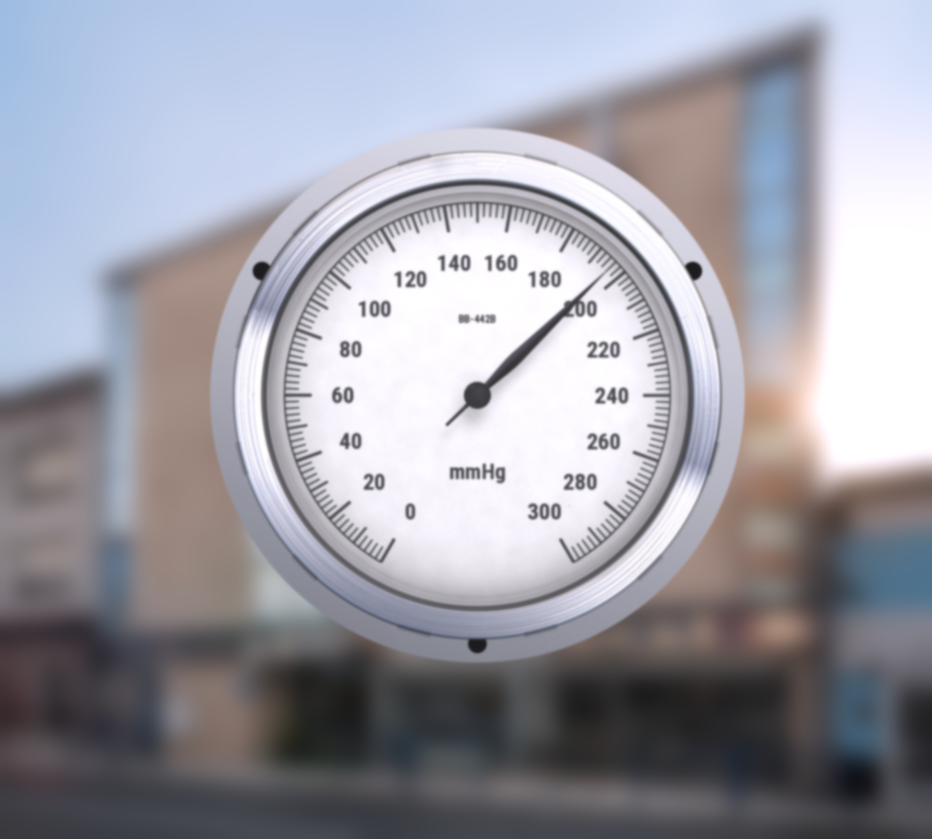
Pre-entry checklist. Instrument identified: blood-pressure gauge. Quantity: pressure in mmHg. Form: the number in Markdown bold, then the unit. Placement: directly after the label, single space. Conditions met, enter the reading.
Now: **196** mmHg
